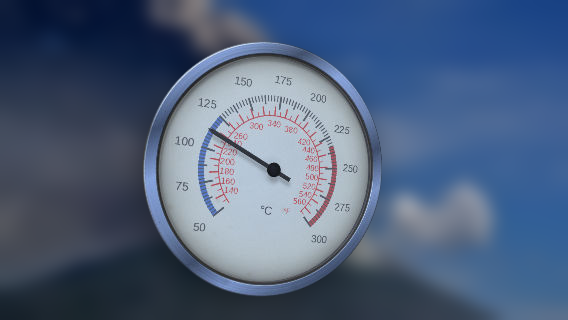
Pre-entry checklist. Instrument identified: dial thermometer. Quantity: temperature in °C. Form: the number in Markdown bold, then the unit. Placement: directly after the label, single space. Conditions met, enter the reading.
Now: **112.5** °C
